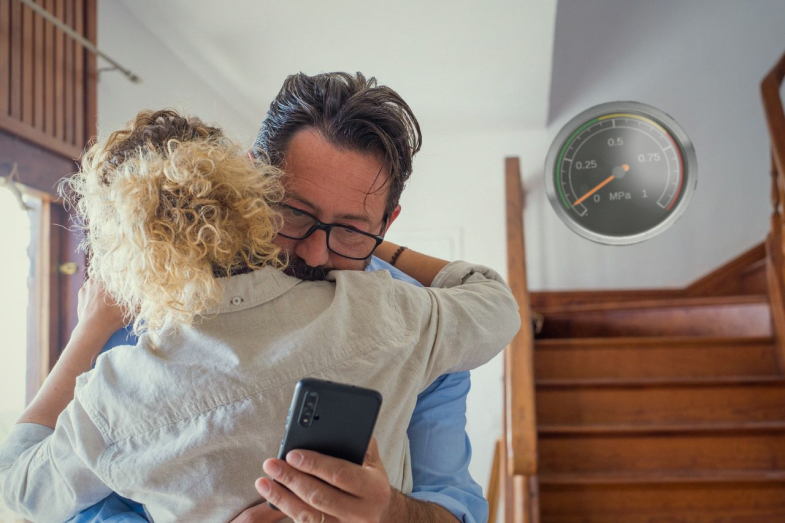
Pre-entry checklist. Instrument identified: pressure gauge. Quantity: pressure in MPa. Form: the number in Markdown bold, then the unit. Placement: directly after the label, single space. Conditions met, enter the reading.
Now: **0.05** MPa
